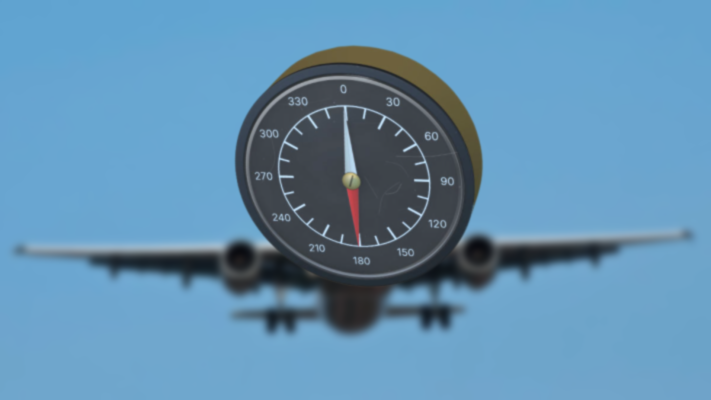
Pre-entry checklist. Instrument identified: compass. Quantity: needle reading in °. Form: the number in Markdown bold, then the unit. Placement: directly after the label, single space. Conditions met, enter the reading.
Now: **180** °
